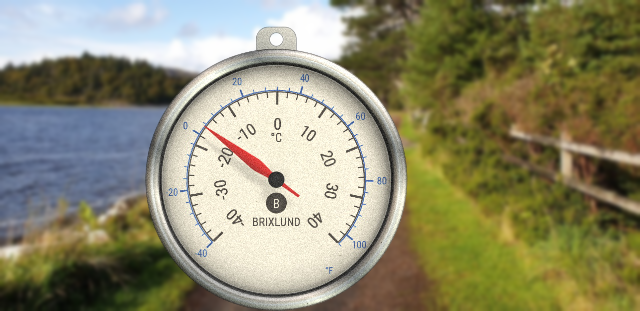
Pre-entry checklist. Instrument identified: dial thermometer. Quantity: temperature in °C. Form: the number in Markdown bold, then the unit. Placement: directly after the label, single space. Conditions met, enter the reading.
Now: **-16** °C
